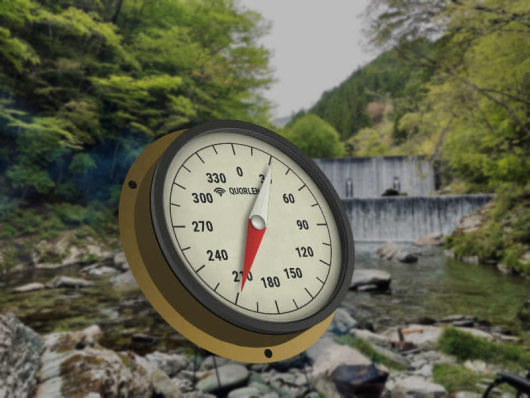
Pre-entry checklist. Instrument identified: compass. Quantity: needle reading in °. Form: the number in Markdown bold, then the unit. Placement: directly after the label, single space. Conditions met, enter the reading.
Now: **210** °
